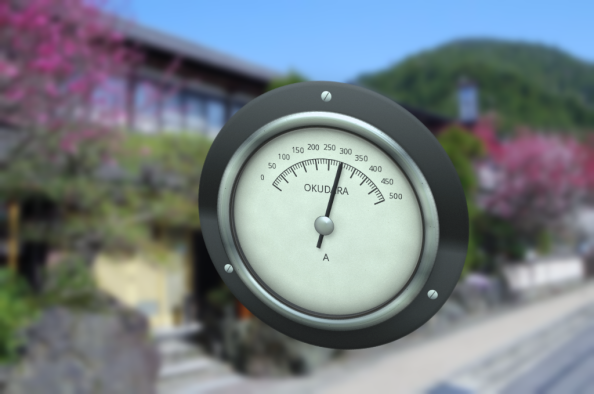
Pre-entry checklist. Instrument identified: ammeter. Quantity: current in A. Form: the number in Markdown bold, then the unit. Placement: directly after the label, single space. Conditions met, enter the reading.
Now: **300** A
